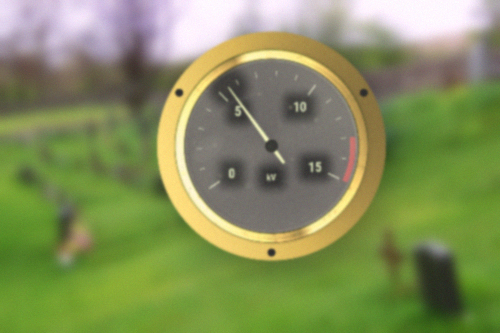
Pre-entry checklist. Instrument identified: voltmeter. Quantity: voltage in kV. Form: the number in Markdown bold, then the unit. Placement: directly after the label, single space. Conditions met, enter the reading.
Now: **5.5** kV
